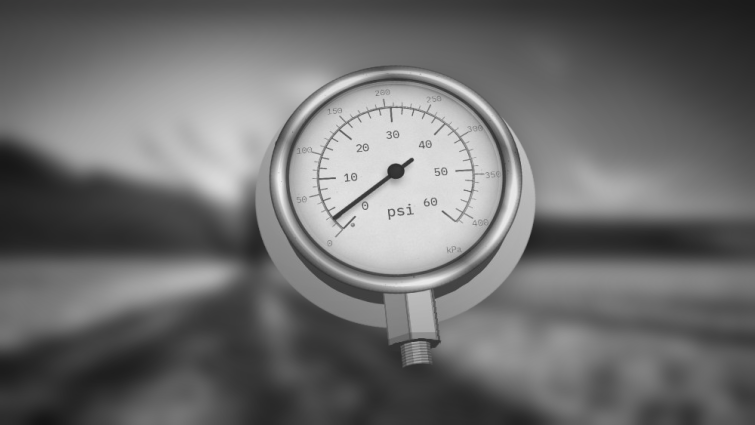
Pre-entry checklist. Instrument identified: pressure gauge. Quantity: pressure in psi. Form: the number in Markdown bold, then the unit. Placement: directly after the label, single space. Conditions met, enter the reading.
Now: **2** psi
